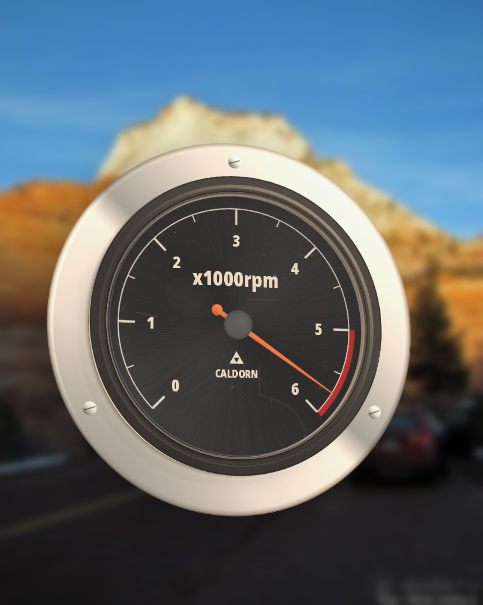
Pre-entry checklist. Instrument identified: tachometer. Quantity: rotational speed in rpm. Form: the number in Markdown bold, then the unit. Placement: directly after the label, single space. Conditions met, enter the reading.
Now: **5750** rpm
